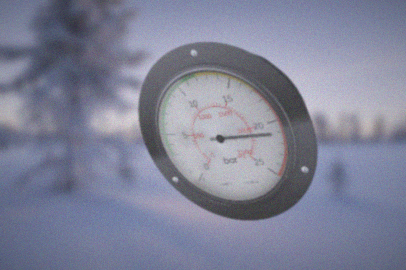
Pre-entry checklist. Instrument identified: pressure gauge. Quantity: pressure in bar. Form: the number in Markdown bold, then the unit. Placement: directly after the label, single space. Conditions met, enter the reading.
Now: **21** bar
